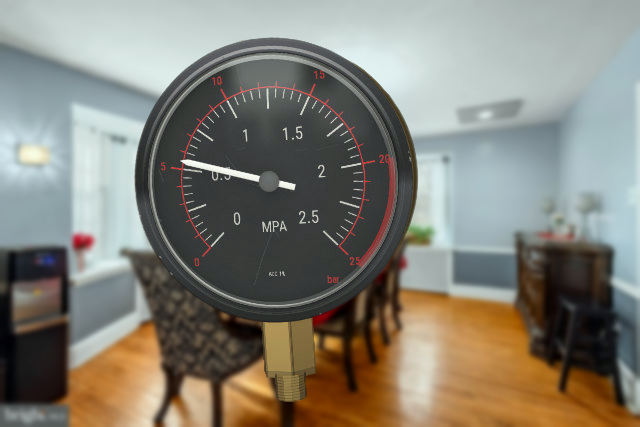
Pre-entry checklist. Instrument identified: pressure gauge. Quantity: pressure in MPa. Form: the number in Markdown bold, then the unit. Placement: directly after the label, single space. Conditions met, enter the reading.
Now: **0.55** MPa
